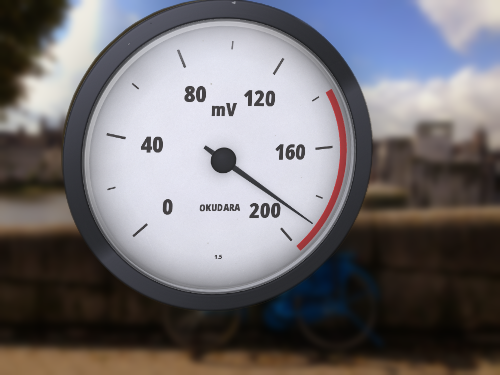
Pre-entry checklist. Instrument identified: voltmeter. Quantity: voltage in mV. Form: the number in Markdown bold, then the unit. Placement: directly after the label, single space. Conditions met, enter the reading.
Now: **190** mV
